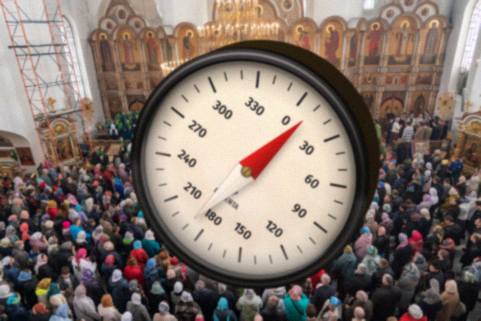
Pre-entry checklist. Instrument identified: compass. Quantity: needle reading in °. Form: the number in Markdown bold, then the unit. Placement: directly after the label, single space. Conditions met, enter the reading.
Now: **10** °
